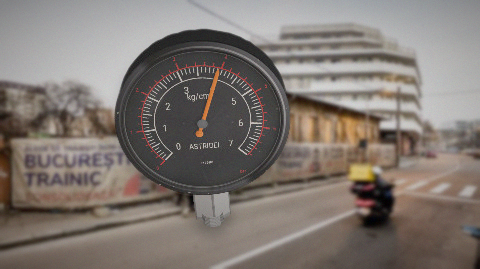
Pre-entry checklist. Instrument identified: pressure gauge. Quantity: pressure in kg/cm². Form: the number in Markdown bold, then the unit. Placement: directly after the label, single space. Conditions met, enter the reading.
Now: **4** kg/cm²
